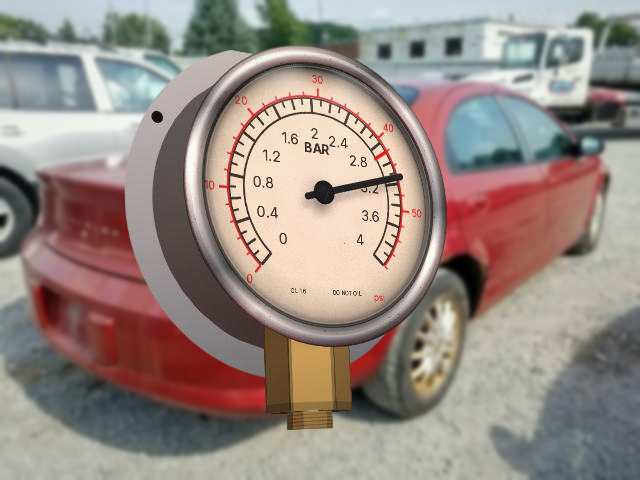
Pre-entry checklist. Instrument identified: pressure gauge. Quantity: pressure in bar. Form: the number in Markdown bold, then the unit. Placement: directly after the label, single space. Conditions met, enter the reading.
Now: **3.15** bar
